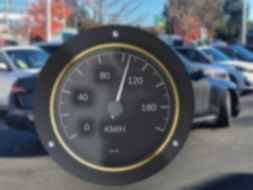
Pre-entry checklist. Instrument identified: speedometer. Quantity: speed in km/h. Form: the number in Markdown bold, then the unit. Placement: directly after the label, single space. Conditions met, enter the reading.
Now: **105** km/h
